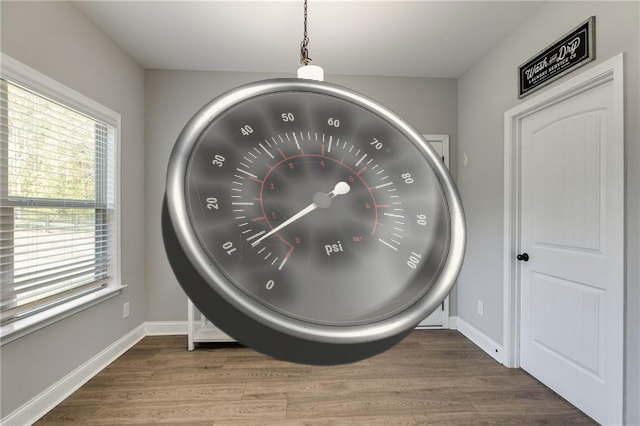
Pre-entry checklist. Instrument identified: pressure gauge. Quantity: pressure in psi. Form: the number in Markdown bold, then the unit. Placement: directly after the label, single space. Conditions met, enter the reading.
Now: **8** psi
